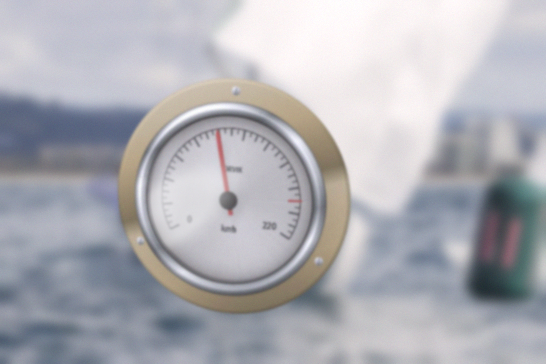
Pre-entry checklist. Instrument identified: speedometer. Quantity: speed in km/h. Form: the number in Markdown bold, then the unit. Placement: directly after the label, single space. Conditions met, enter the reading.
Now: **100** km/h
